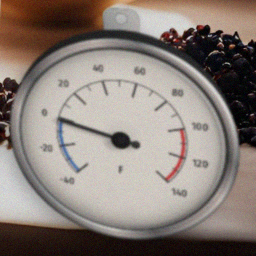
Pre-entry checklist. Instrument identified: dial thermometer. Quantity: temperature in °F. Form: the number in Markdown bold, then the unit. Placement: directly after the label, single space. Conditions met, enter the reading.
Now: **0** °F
